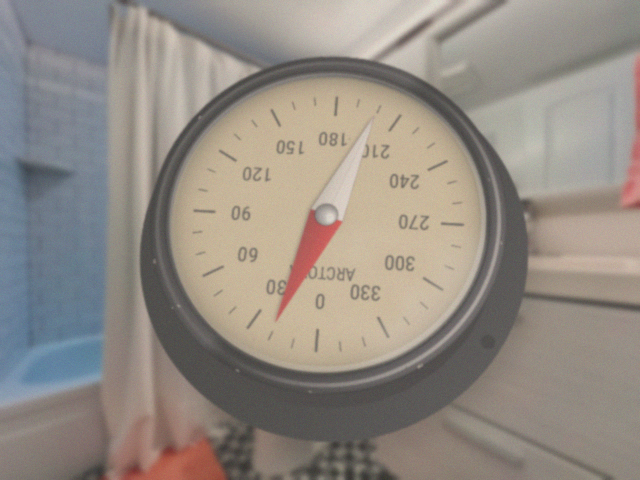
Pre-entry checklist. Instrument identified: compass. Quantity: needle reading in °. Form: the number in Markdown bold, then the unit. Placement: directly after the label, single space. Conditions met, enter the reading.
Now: **20** °
